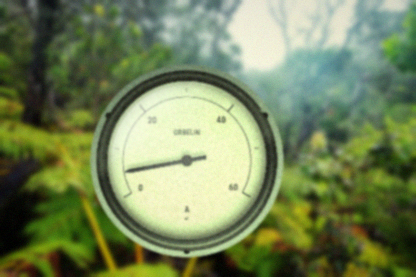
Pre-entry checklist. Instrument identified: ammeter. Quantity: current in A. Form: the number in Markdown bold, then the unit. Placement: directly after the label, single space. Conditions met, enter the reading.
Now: **5** A
